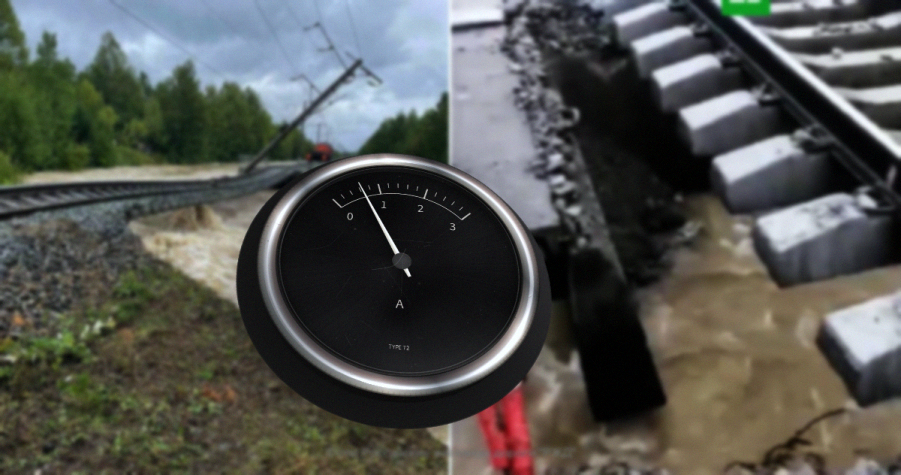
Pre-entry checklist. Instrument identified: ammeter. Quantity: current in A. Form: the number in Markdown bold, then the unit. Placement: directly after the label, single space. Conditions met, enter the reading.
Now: **0.6** A
